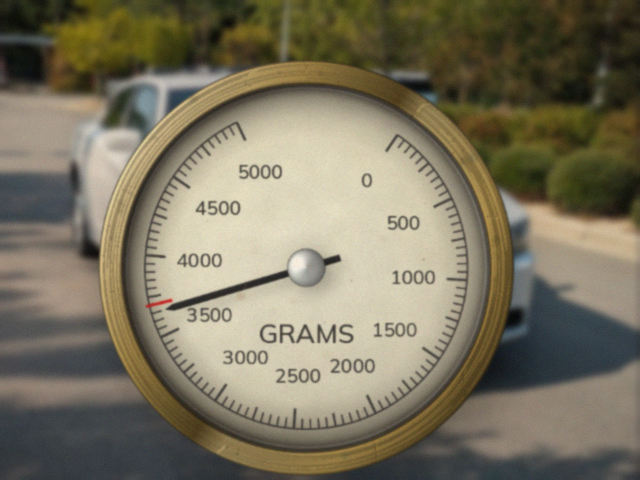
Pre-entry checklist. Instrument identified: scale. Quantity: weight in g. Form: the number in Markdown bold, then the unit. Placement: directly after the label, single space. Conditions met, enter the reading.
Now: **3650** g
